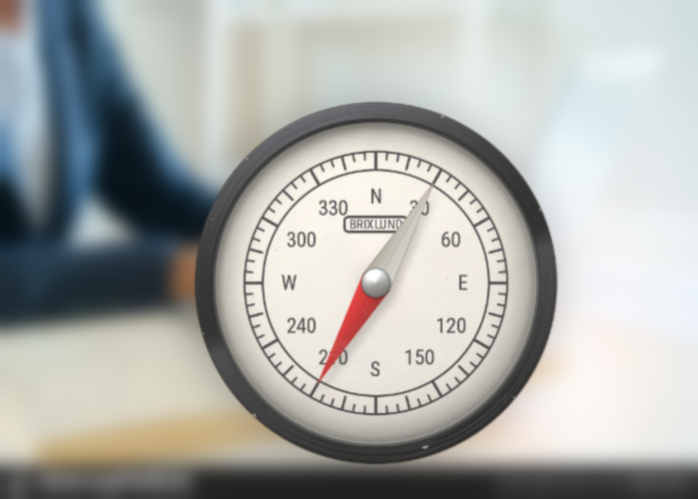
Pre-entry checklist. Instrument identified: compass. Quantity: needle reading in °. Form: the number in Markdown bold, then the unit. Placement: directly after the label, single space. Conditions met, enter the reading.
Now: **210** °
